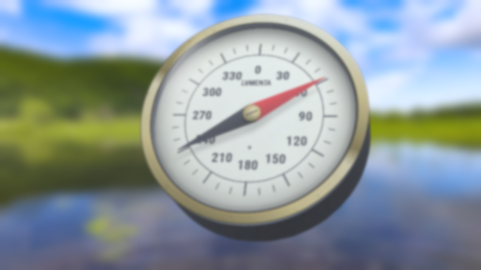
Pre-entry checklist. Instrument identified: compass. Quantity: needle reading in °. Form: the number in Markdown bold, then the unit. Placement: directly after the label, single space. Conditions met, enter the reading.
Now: **60** °
